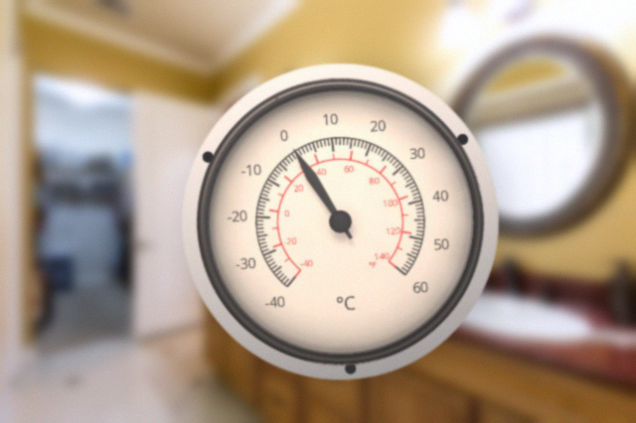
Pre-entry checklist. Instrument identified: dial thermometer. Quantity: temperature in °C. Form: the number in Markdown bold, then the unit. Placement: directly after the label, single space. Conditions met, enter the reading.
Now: **0** °C
